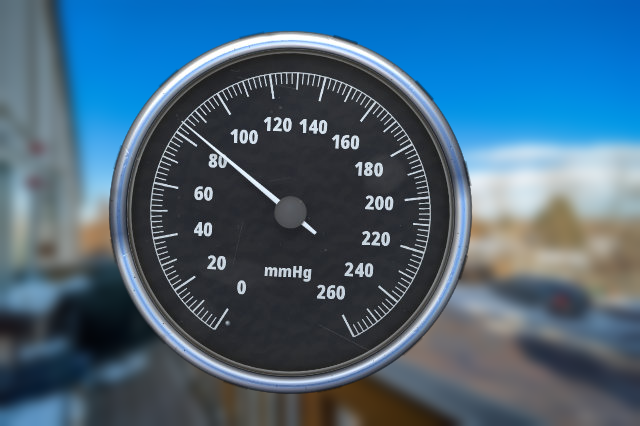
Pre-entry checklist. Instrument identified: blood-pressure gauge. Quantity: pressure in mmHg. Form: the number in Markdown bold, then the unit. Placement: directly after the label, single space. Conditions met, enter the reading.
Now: **84** mmHg
